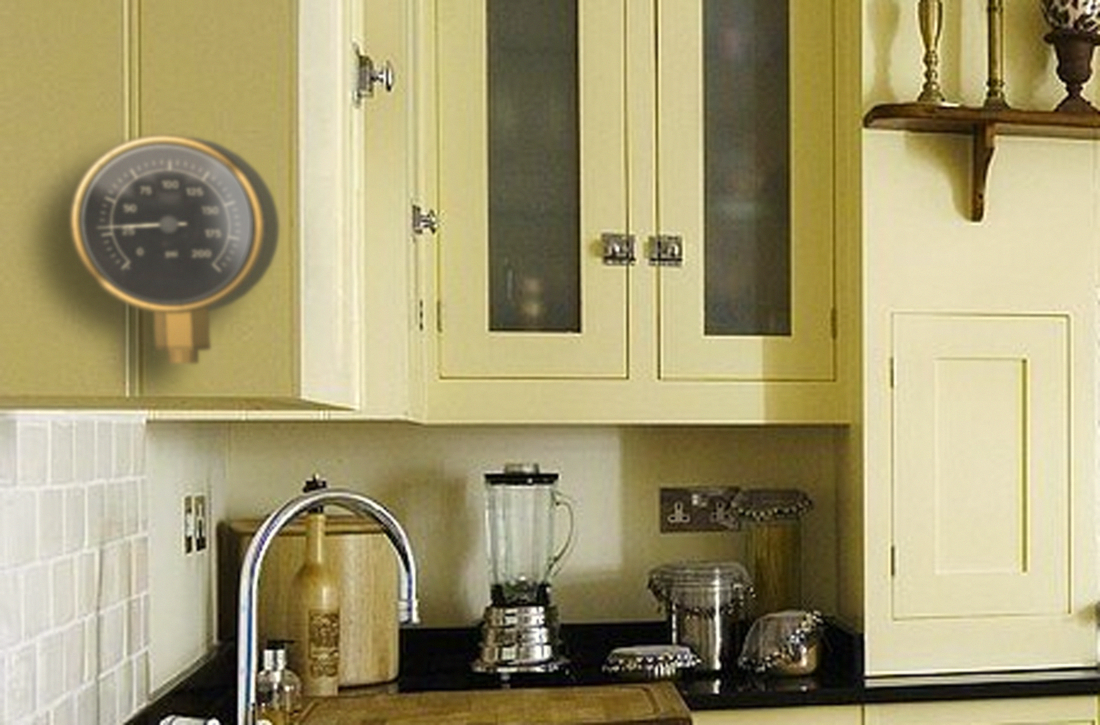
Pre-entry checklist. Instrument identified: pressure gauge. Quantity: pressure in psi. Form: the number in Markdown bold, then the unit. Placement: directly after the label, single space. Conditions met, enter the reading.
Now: **30** psi
